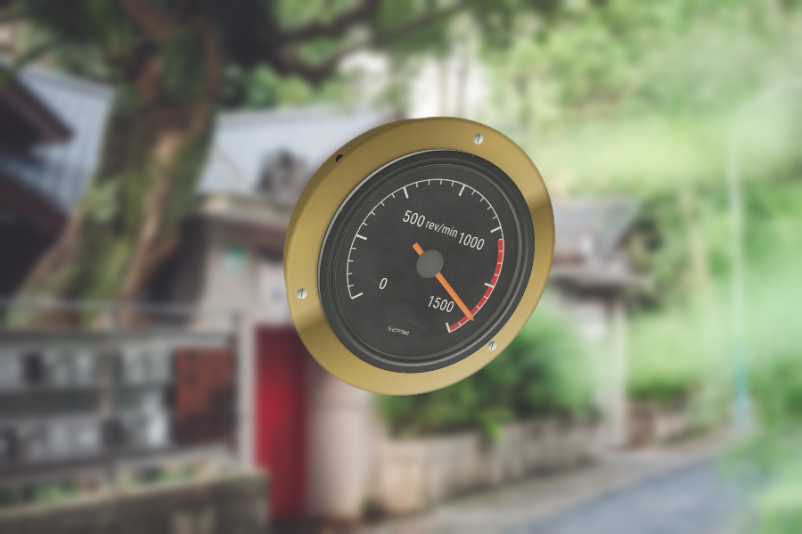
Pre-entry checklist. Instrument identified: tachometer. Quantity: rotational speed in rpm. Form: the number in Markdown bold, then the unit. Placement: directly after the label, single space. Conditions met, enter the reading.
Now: **1400** rpm
